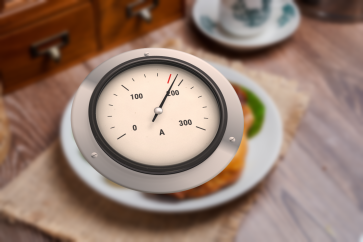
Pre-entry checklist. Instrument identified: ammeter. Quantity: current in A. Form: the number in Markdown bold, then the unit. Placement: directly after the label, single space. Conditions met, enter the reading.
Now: **190** A
